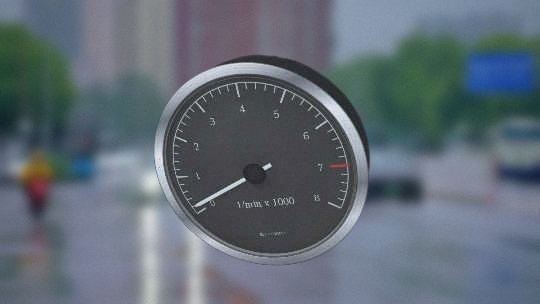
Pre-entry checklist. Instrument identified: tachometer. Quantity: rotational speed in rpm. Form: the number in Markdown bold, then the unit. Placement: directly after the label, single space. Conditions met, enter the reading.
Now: **200** rpm
